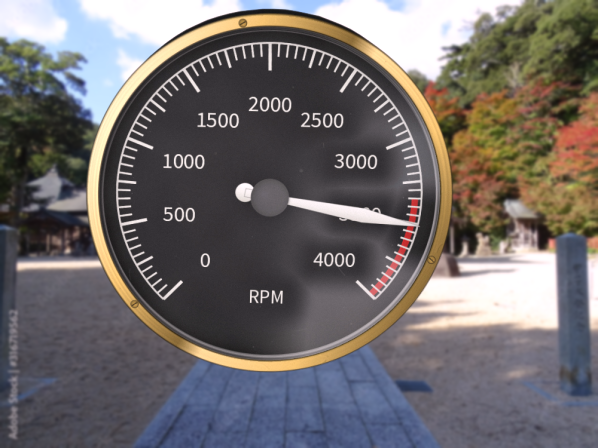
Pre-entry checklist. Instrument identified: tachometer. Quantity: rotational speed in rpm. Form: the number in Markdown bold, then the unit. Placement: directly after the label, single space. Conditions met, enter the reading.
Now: **3500** rpm
